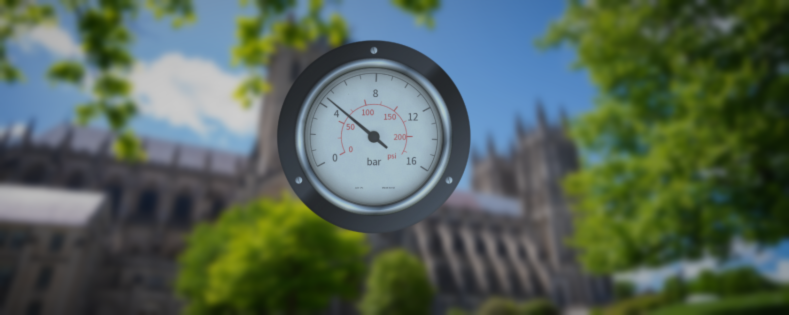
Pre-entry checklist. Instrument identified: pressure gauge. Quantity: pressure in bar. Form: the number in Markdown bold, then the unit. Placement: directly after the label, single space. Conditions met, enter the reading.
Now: **4.5** bar
